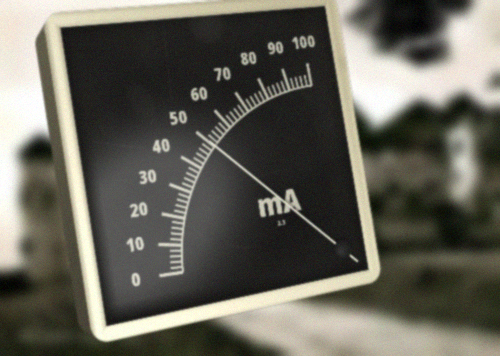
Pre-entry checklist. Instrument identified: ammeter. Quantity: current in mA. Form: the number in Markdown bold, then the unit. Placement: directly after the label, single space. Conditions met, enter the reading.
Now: **50** mA
